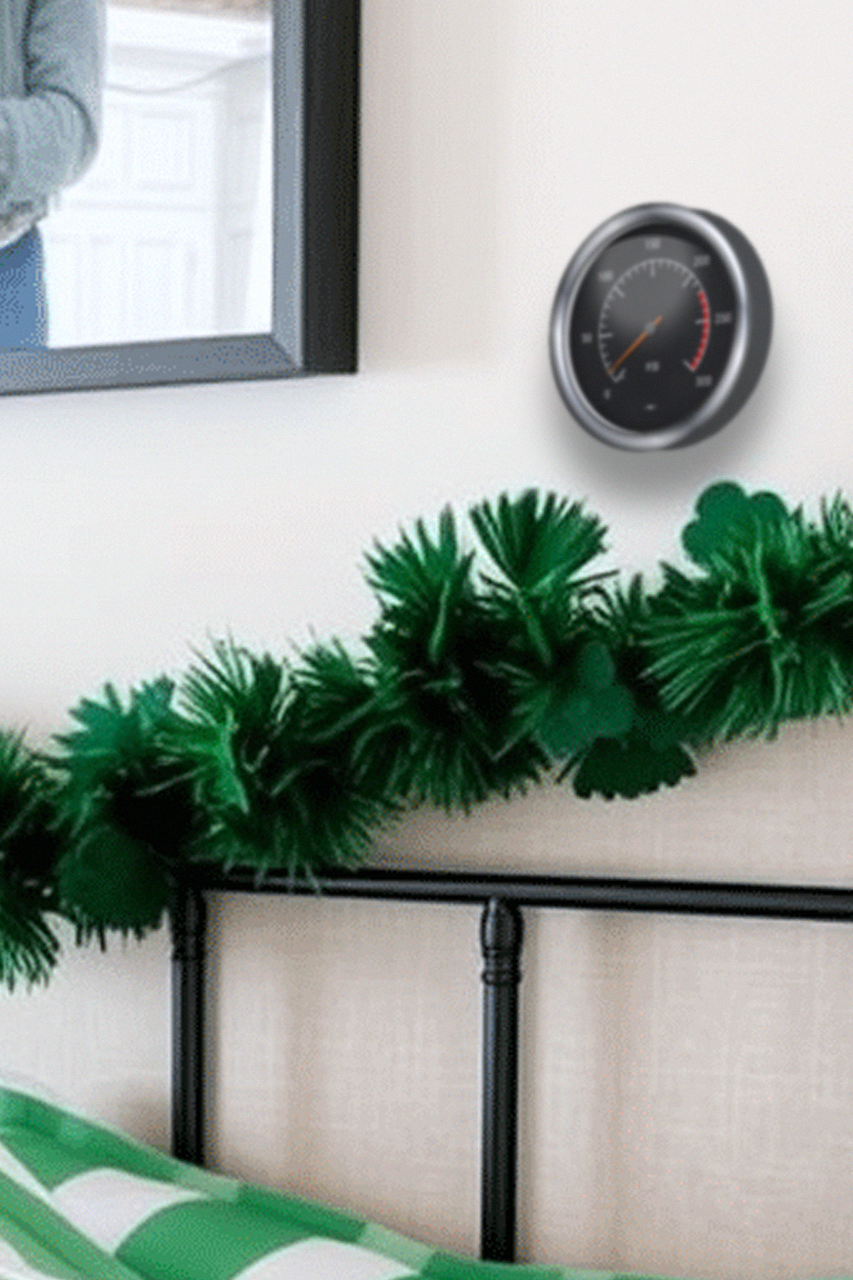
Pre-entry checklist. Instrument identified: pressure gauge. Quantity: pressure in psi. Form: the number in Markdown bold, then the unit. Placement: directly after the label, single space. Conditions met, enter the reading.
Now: **10** psi
